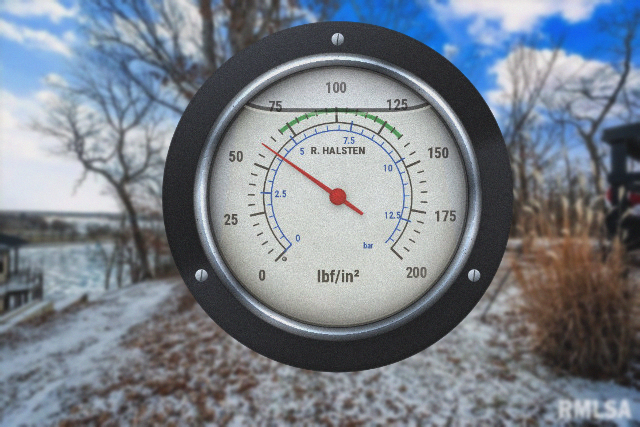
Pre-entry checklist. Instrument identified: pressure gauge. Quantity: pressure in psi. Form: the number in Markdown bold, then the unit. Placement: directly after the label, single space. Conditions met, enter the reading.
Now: **60** psi
